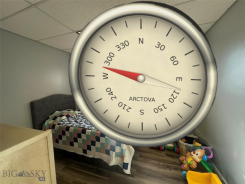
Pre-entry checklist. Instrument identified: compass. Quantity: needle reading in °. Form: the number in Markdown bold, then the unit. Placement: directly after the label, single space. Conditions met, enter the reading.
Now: **285** °
